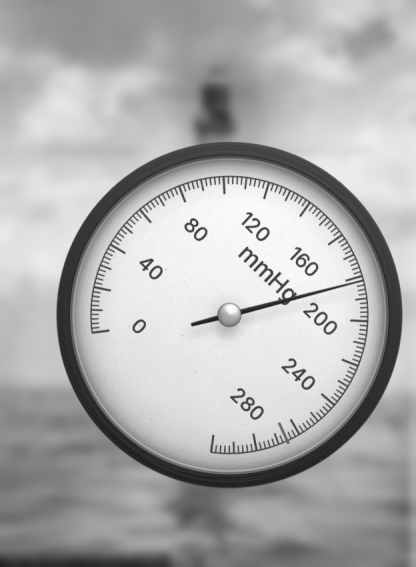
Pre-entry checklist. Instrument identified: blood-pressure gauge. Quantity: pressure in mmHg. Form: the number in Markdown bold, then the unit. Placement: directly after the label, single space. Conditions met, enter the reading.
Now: **182** mmHg
